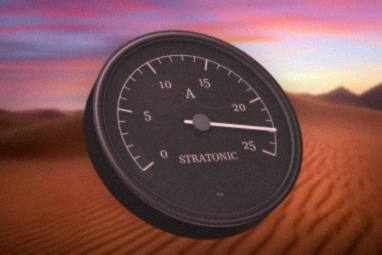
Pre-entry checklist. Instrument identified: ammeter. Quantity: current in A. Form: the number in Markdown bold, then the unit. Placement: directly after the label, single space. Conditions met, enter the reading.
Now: **23** A
